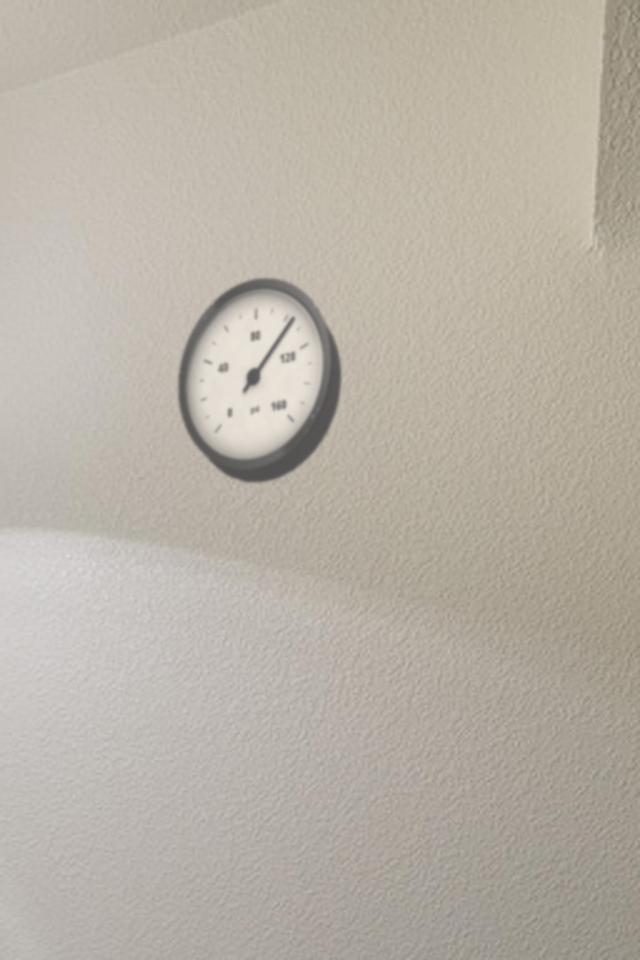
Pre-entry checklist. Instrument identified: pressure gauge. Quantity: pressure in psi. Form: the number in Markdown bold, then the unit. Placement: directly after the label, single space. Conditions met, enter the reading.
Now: **105** psi
